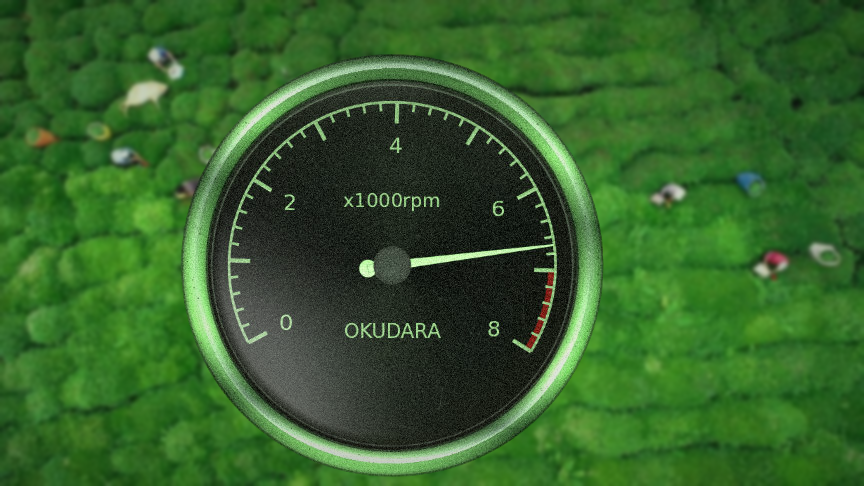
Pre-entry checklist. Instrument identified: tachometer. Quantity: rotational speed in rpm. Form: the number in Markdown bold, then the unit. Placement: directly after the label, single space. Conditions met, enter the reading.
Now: **6700** rpm
